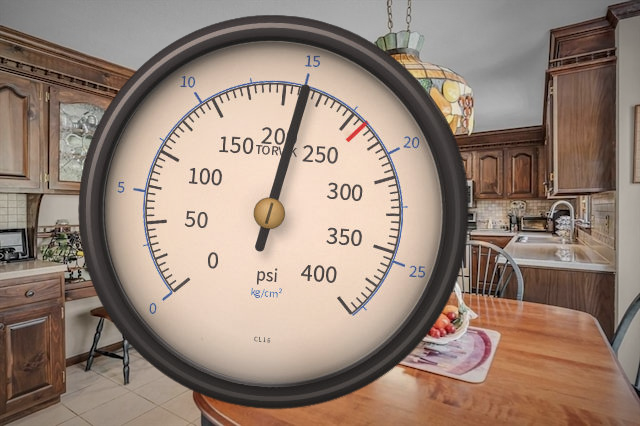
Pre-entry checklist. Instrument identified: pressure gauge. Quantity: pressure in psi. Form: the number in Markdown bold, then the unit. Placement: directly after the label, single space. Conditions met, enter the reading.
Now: **215** psi
